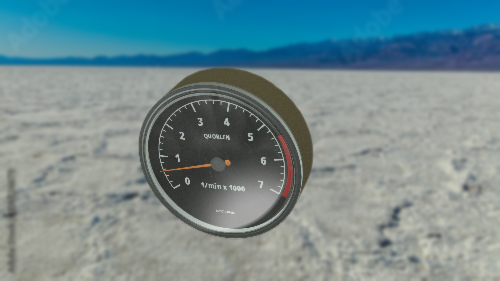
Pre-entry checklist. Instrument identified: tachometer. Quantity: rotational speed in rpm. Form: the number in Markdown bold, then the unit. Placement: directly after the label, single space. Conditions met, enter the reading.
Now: **600** rpm
